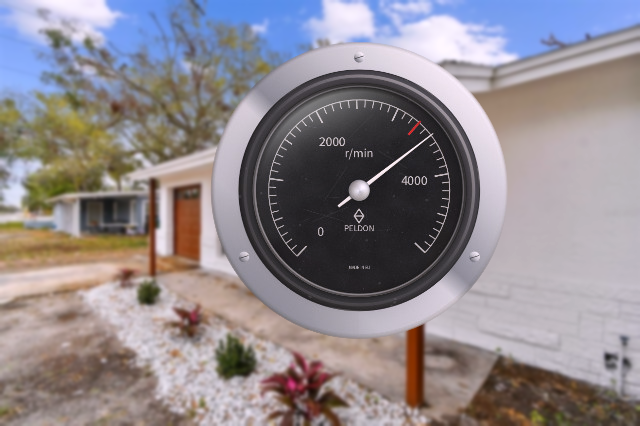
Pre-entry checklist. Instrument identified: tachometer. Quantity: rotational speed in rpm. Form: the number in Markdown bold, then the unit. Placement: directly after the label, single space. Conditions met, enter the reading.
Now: **3500** rpm
